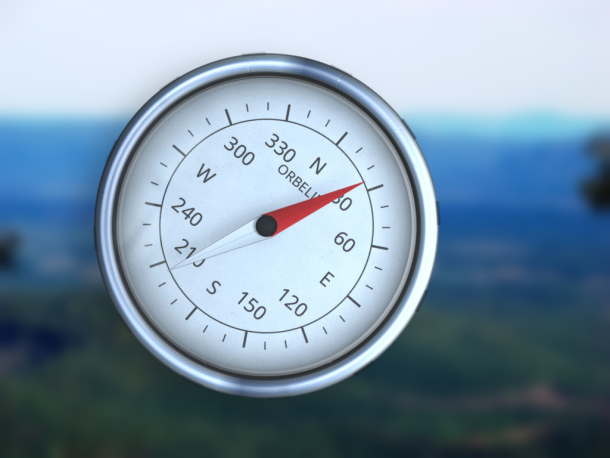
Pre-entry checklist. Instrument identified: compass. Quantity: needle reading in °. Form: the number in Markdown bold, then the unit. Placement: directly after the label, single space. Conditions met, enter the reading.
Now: **25** °
